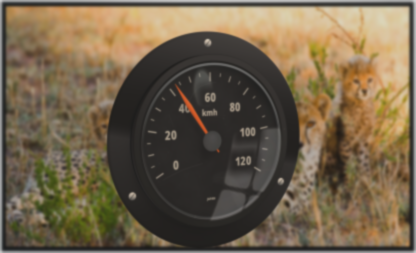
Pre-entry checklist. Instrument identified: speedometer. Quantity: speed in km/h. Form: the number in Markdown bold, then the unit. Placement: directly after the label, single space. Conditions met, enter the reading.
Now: **42.5** km/h
